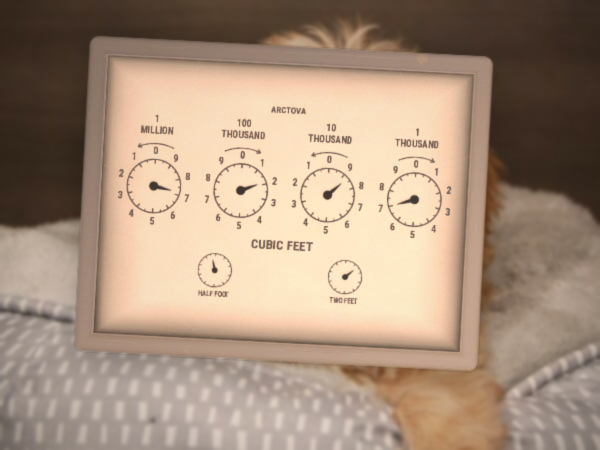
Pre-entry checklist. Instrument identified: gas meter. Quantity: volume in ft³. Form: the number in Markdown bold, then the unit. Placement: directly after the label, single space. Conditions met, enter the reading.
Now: **718700** ft³
